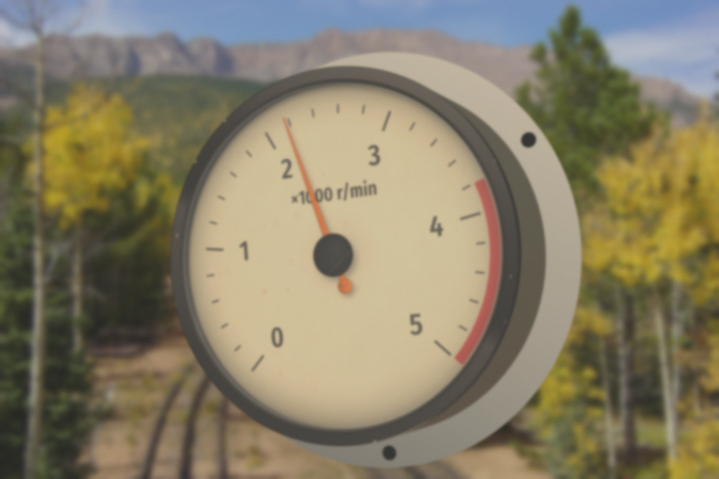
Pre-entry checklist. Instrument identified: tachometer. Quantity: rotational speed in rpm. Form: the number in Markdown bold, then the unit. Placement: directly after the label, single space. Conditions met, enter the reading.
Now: **2200** rpm
